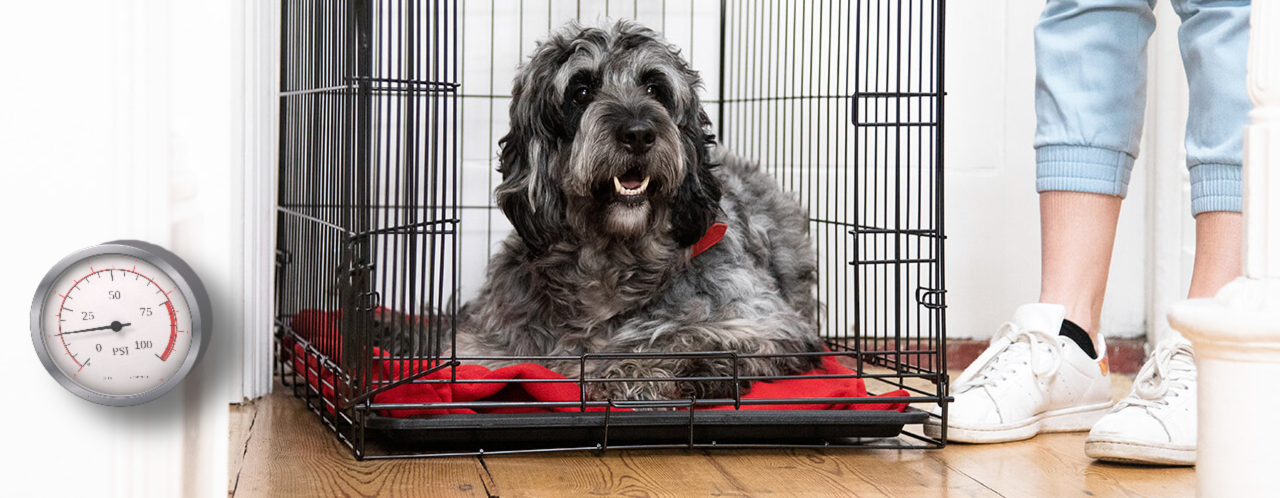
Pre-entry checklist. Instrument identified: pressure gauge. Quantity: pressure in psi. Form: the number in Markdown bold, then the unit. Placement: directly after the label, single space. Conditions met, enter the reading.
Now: **15** psi
